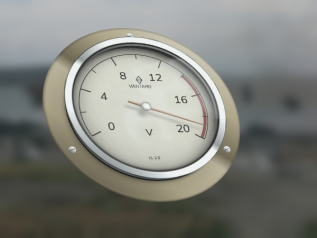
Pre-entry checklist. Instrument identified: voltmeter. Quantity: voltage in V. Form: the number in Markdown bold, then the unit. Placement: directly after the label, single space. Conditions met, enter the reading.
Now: **19** V
